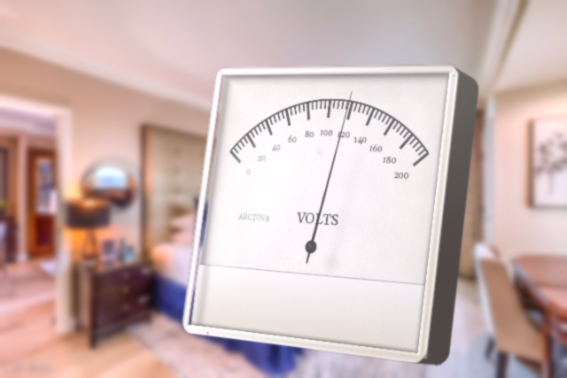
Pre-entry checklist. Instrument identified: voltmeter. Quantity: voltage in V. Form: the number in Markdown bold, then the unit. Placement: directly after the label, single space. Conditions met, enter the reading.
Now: **120** V
